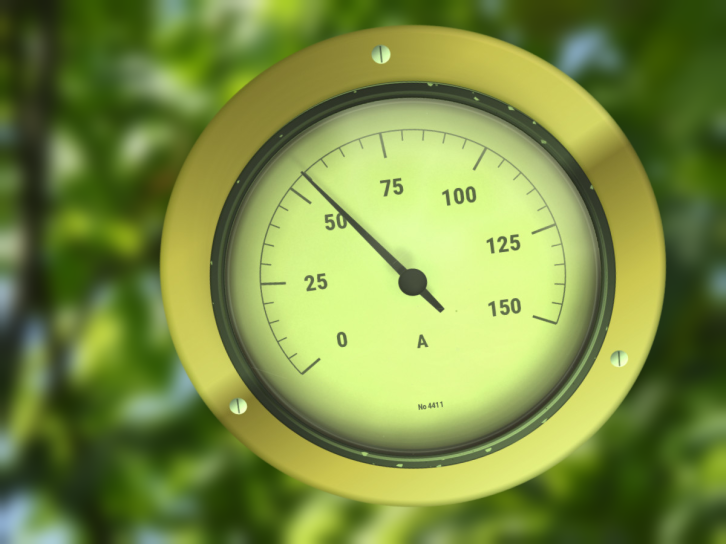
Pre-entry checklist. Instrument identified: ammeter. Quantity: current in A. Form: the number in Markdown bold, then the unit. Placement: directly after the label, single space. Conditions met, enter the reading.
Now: **55** A
